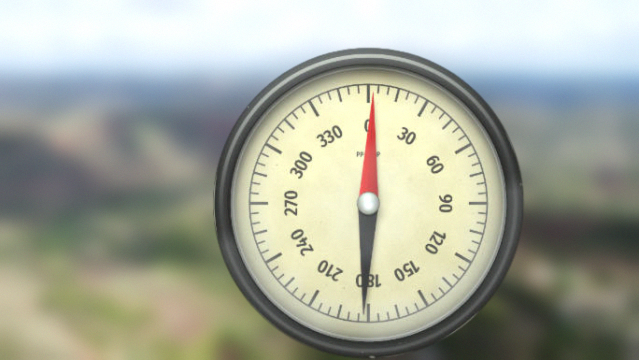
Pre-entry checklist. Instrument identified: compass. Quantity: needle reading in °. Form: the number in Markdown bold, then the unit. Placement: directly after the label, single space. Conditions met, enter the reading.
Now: **2.5** °
